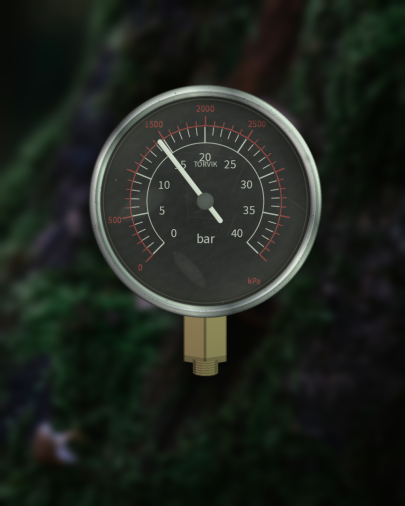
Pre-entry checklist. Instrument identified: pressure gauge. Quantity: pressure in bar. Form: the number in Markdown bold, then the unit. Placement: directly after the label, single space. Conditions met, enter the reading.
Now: **14.5** bar
